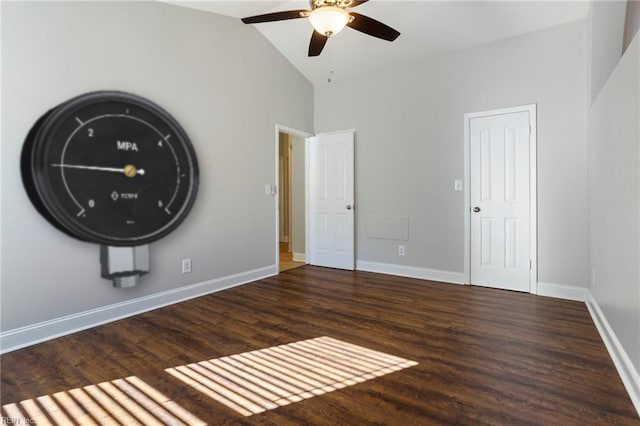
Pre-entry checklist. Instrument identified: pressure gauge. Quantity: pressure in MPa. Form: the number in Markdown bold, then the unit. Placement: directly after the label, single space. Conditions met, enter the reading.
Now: **1** MPa
